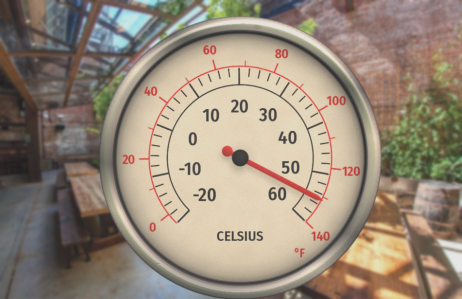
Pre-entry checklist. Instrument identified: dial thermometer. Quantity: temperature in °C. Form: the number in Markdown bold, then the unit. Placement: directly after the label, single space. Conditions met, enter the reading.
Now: **55** °C
